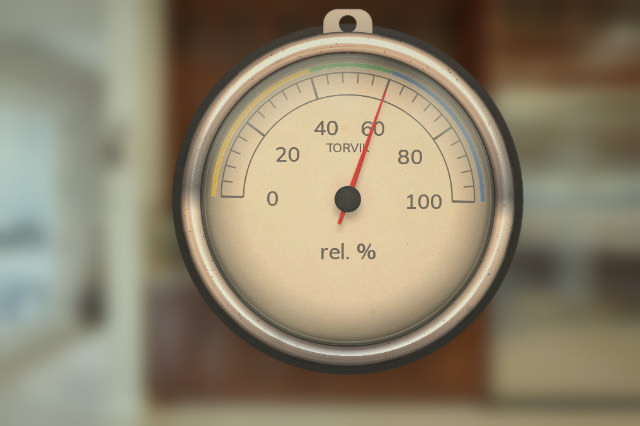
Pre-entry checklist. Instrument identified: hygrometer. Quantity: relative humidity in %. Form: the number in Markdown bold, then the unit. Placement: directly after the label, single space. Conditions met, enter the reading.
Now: **60** %
